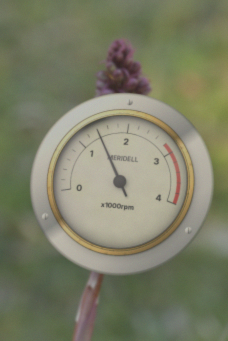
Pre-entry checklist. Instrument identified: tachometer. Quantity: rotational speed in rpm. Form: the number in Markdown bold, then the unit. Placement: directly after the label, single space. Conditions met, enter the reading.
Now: **1400** rpm
